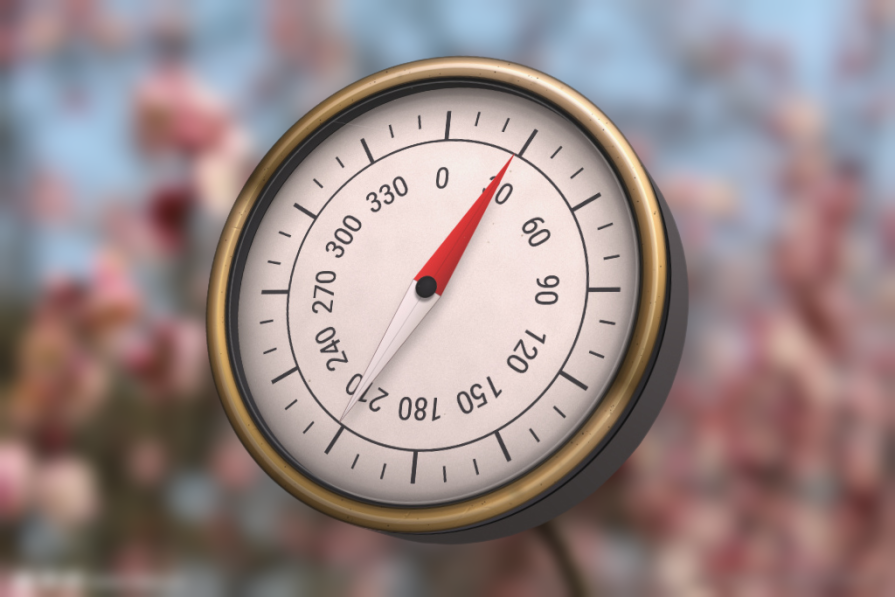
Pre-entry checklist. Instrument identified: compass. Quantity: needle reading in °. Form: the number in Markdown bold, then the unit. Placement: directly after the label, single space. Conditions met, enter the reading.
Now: **30** °
